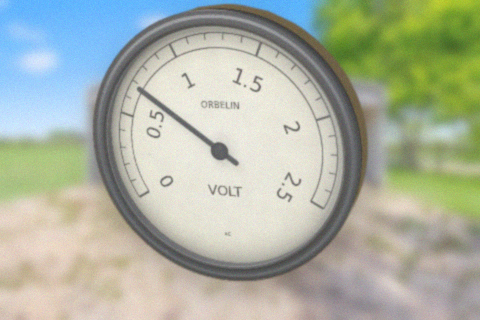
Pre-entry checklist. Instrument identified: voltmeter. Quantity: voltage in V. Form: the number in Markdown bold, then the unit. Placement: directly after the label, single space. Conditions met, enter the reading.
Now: **0.7** V
